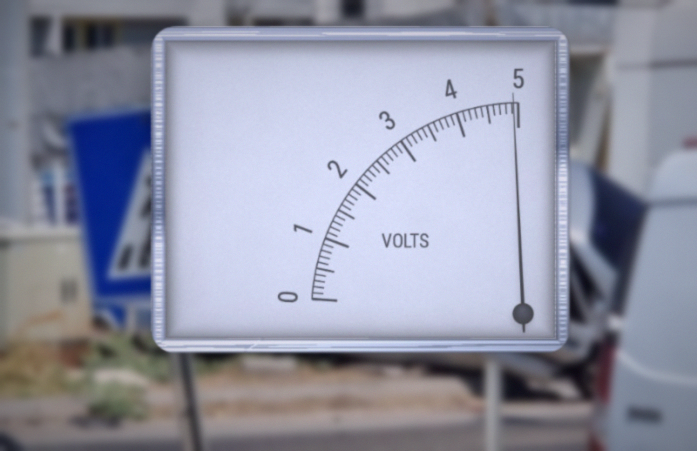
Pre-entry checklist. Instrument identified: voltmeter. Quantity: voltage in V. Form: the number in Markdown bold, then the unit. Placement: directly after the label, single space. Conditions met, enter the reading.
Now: **4.9** V
